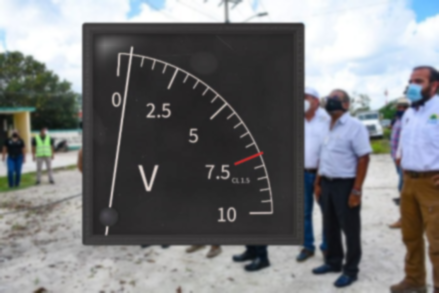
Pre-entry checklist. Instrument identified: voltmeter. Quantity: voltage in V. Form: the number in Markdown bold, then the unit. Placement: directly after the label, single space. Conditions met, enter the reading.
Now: **0.5** V
